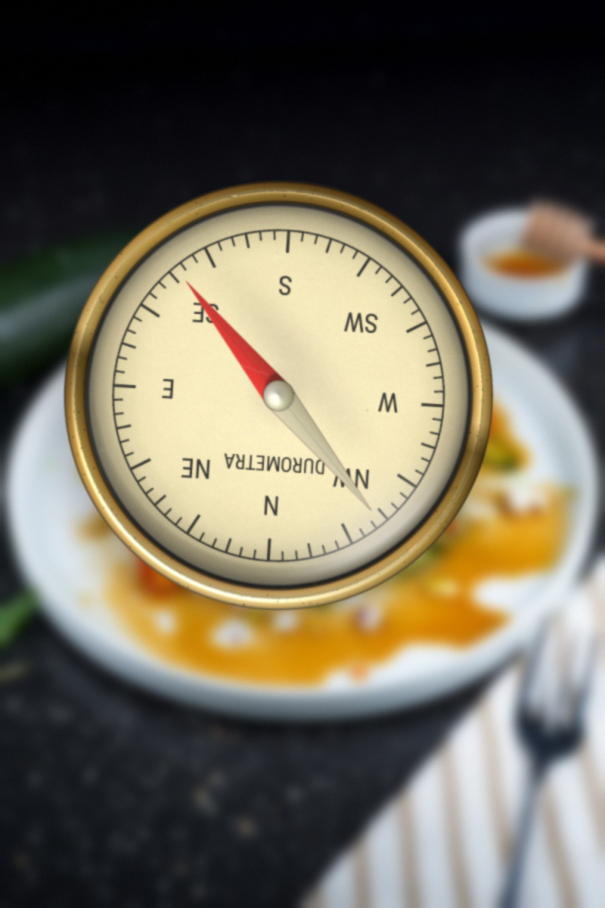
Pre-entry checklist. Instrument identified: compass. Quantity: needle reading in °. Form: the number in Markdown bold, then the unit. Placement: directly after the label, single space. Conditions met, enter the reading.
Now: **137.5** °
